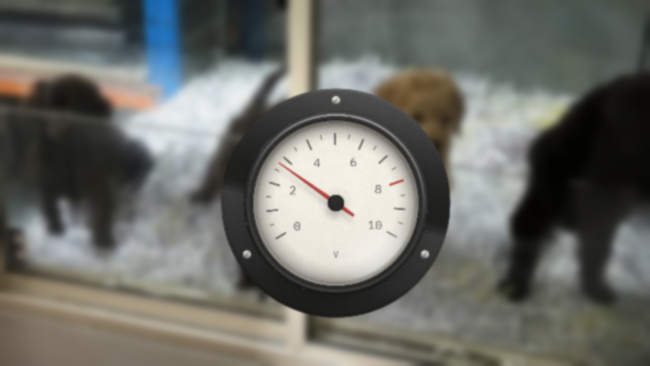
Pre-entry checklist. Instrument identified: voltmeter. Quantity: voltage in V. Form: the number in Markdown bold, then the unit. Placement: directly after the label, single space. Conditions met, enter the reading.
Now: **2.75** V
